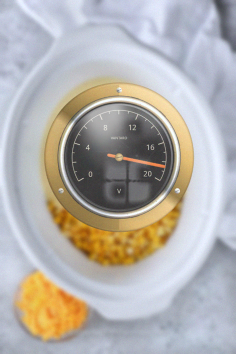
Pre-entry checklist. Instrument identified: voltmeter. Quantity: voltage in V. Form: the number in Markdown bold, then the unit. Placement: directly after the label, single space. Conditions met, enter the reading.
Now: **18.5** V
